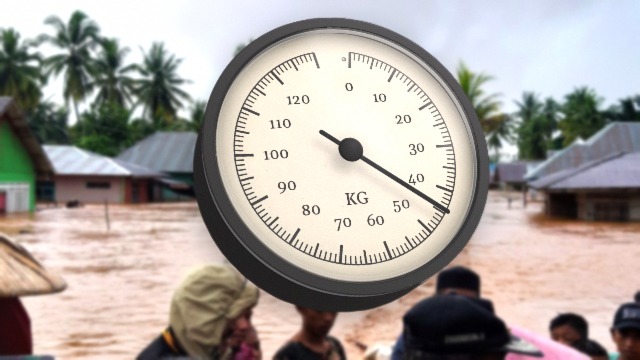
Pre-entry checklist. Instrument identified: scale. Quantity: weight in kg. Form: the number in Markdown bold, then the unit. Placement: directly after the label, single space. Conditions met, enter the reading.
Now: **45** kg
